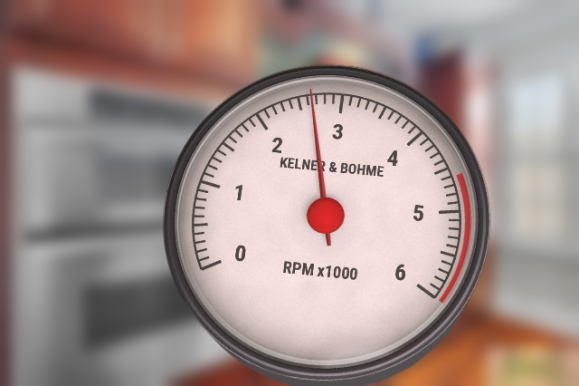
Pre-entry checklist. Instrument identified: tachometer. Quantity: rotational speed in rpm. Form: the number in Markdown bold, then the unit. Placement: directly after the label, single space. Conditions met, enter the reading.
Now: **2650** rpm
